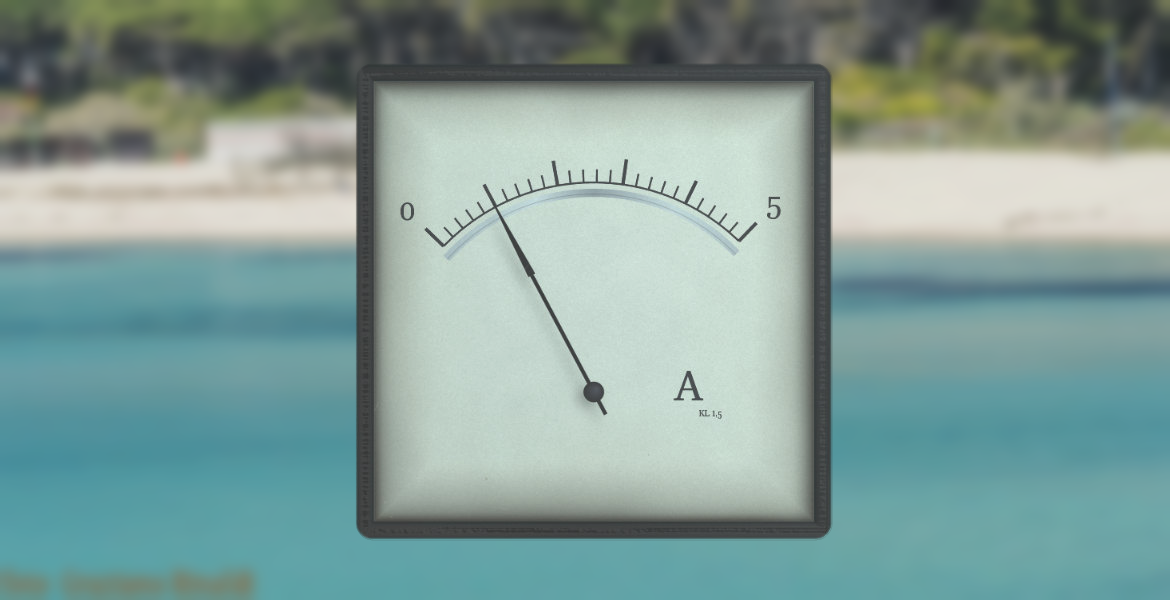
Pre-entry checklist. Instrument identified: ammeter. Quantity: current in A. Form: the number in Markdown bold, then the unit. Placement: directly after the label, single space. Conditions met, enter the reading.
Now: **1** A
